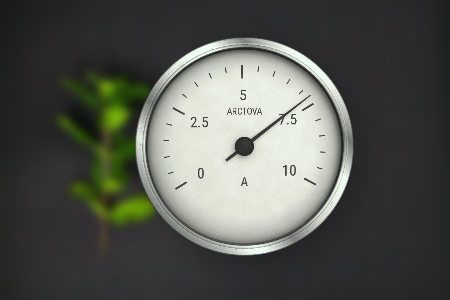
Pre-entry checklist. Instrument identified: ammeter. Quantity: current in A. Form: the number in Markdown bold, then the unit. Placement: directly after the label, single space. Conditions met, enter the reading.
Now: **7.25** A
